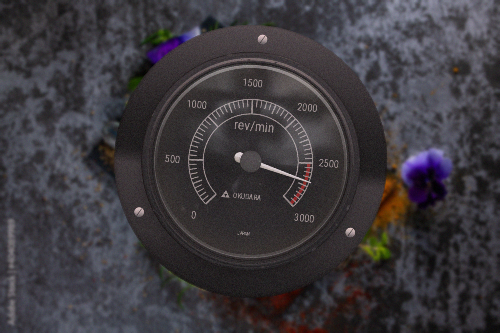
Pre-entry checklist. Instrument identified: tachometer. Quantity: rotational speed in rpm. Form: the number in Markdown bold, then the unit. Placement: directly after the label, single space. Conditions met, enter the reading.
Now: **2700** rpm
